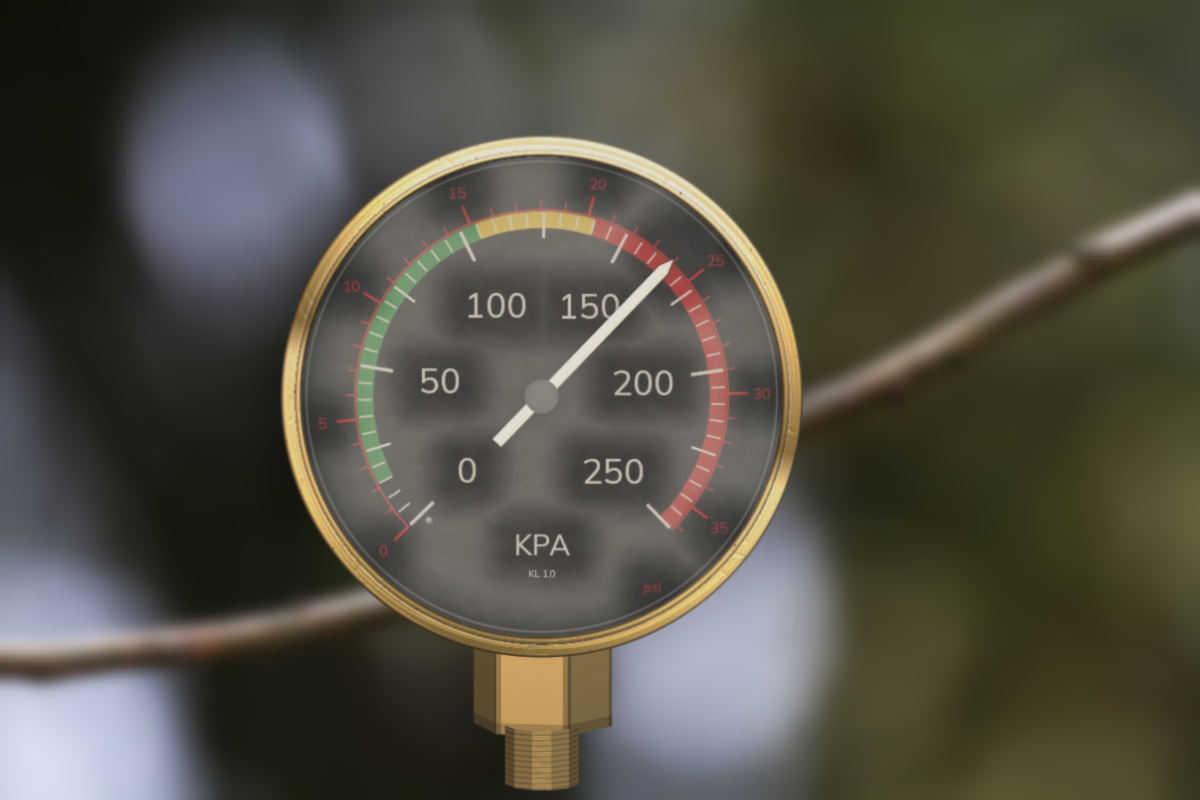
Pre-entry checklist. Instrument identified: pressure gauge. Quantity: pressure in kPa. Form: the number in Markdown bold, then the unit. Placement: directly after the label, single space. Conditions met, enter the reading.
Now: **165** kPa
